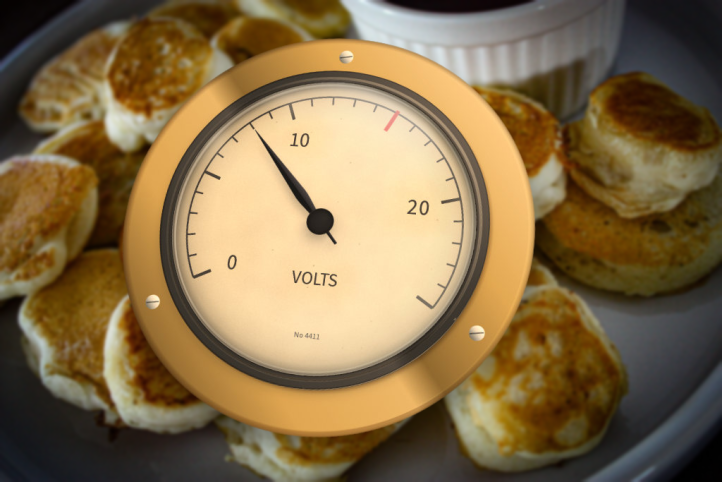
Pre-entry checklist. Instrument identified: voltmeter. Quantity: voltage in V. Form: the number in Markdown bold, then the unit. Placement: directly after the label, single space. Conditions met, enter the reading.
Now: **8** V
